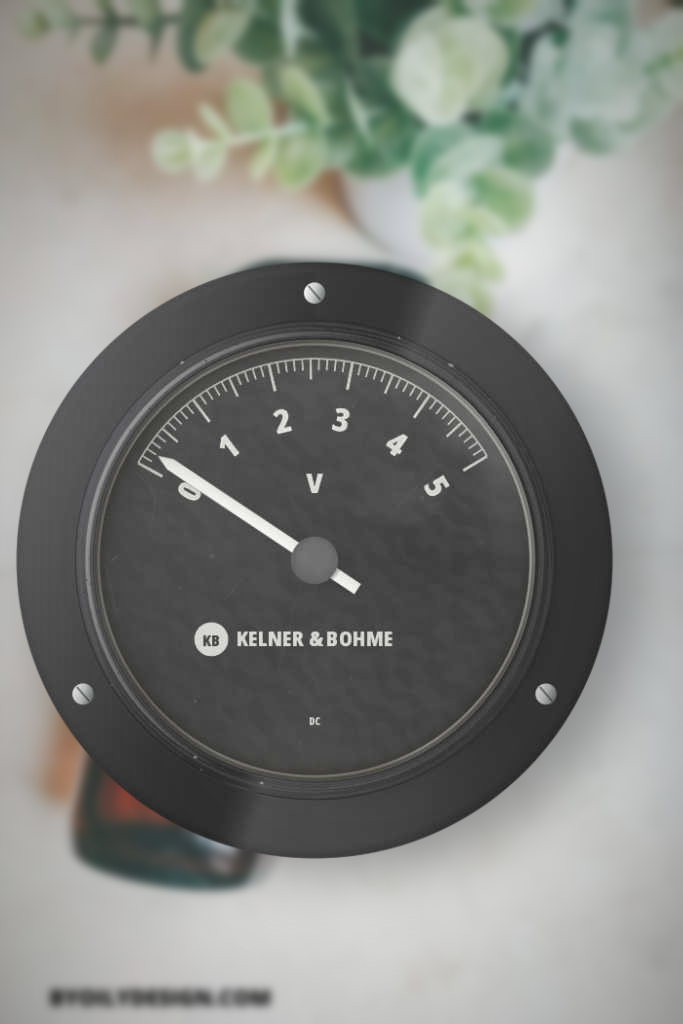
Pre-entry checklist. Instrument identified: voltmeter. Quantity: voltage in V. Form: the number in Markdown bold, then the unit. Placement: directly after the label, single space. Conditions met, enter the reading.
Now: **0.2** V
